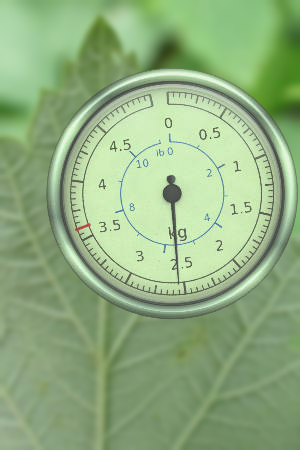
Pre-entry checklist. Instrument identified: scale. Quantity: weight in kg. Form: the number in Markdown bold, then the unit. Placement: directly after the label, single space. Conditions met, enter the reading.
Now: **2.55** kg
